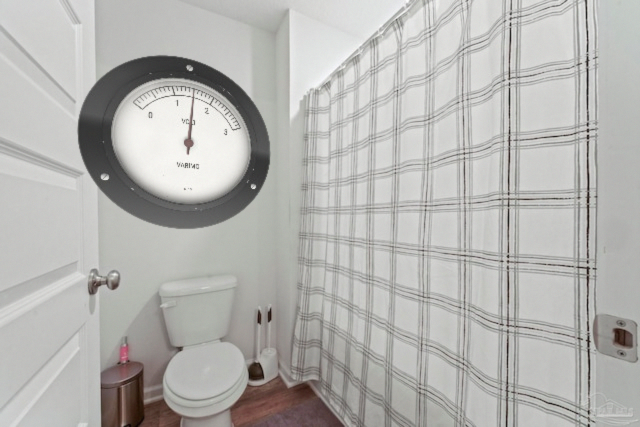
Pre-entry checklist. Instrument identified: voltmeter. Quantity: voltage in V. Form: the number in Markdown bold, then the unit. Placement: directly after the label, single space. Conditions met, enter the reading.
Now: **1.5** V
